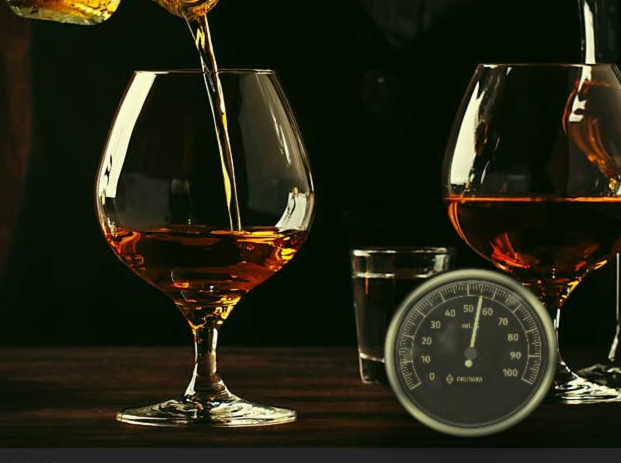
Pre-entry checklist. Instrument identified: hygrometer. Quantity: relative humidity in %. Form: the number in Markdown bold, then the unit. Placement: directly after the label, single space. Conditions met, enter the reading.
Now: **55** %
